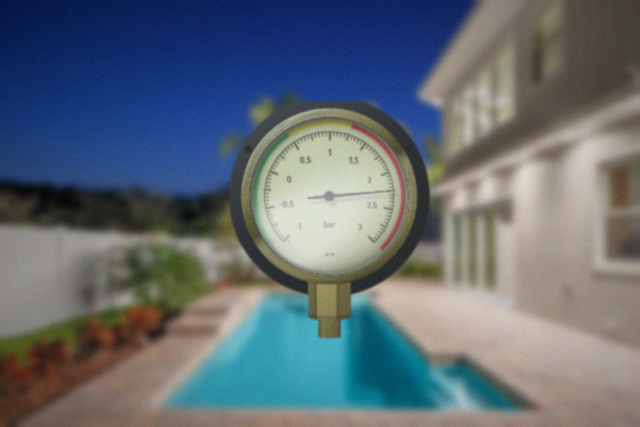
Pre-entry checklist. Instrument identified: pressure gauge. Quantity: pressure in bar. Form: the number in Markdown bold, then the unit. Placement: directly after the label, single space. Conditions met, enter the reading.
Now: **2.25** bar
